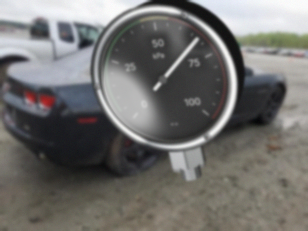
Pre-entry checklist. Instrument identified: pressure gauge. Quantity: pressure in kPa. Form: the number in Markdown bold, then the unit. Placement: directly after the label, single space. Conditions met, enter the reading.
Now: **67.5** kPa
